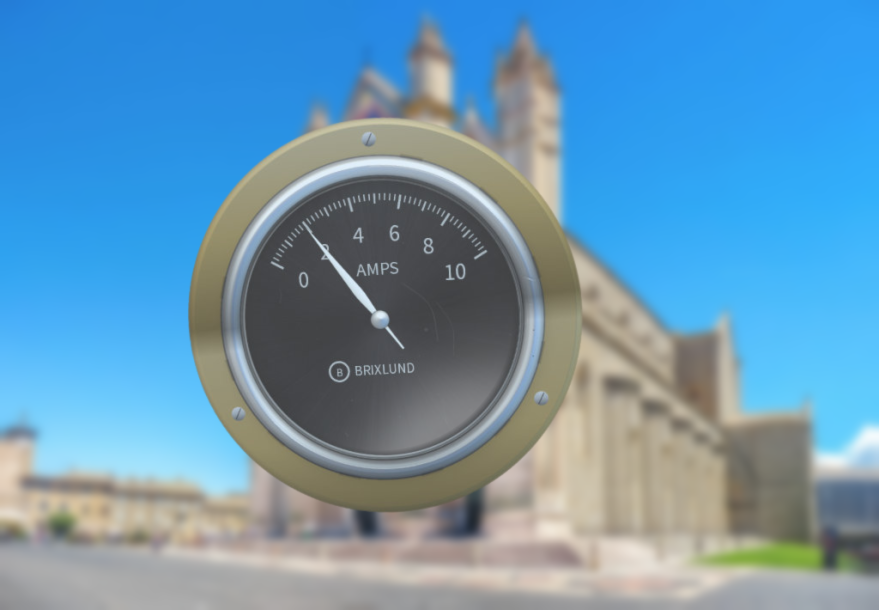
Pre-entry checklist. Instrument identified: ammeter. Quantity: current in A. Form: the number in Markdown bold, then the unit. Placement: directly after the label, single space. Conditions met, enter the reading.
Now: **2** A
